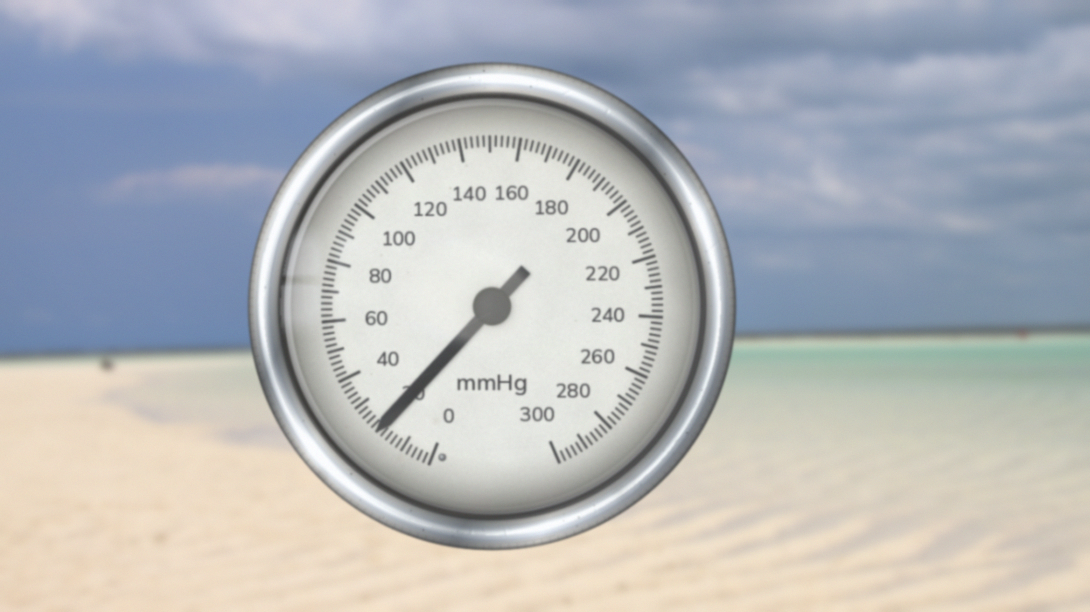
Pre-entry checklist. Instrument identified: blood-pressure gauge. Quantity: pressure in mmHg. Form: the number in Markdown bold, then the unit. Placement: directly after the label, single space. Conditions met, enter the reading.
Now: **20** mmHg
